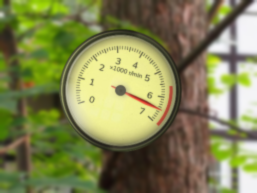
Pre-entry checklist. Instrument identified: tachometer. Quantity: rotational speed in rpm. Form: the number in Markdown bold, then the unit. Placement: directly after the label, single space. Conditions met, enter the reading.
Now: **6500** rpm
